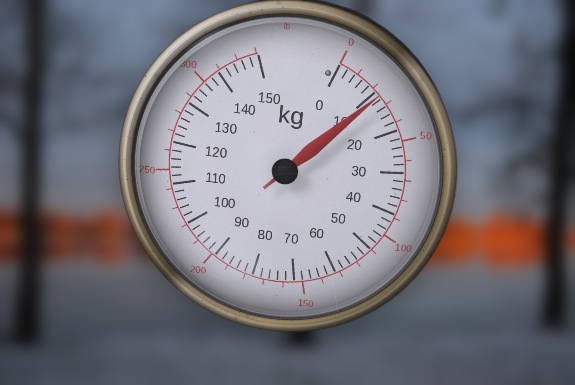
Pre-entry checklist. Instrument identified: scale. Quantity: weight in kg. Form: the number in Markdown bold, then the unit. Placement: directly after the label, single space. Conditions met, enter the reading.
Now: **11** kg
